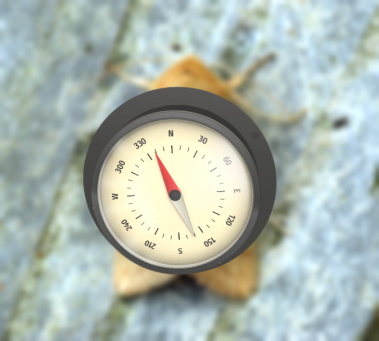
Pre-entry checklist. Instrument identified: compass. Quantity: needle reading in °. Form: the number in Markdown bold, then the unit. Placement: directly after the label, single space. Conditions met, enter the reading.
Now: **340** °
